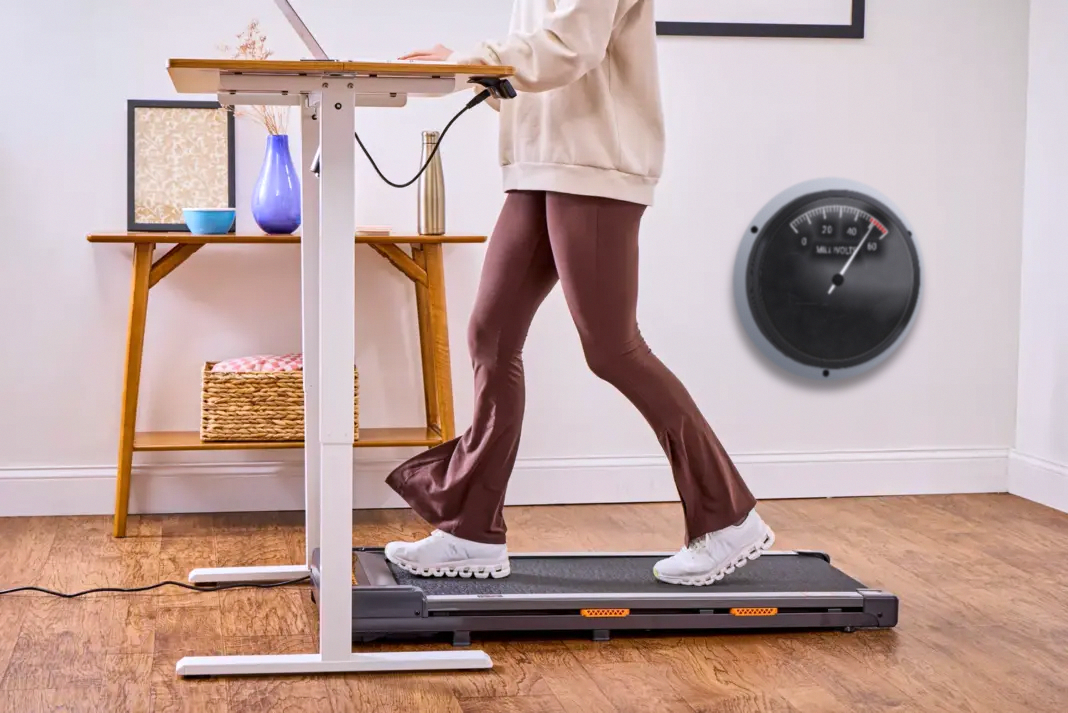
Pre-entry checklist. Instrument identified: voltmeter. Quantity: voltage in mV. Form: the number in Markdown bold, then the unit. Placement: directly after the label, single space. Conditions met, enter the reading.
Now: **50** mV
